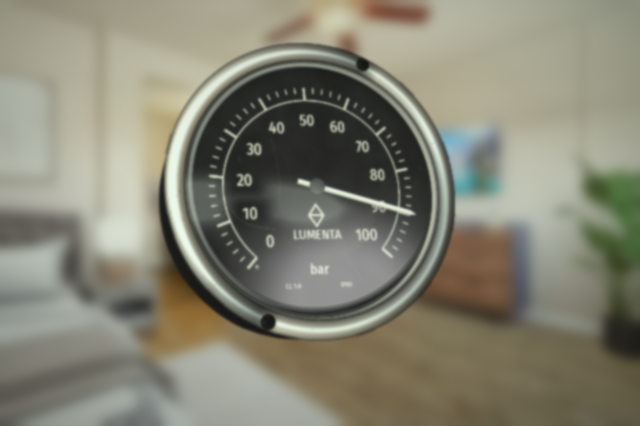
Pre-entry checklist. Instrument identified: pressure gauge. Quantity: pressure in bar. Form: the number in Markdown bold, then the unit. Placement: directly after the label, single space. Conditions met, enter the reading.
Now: **90** bar
